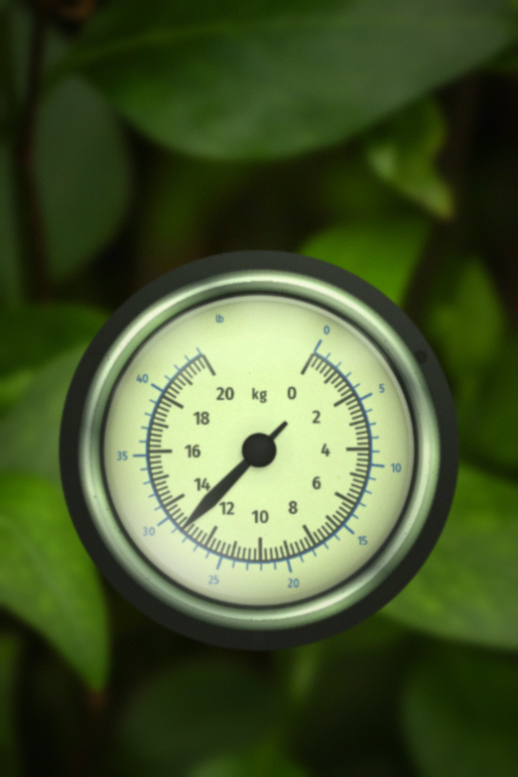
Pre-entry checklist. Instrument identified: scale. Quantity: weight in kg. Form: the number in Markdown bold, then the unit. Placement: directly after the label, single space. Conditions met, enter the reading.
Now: **13** kg
